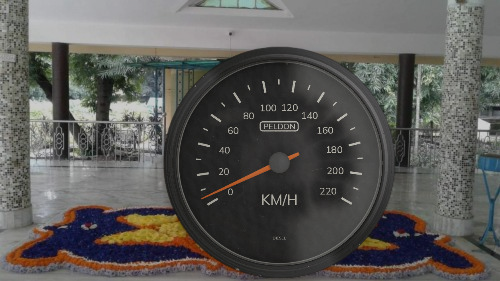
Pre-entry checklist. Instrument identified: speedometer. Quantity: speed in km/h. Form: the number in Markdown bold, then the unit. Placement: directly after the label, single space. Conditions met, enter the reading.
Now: **5** km/h
